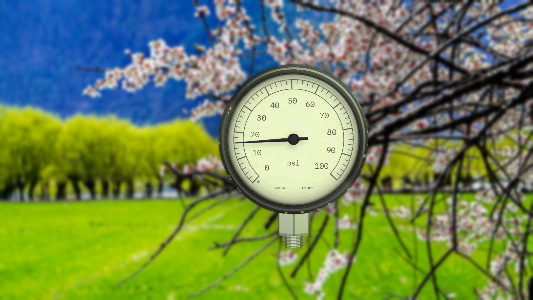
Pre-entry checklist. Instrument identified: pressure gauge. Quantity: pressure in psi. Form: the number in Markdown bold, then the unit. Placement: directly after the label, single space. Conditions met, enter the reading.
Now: **16** psi
